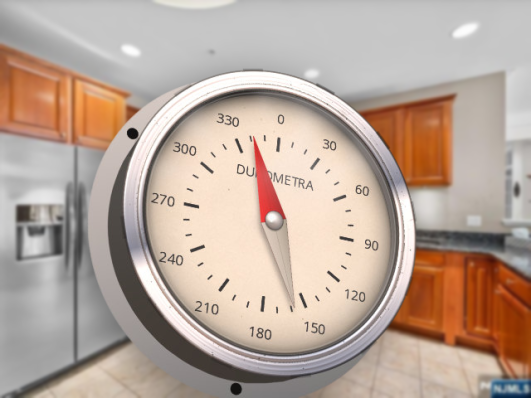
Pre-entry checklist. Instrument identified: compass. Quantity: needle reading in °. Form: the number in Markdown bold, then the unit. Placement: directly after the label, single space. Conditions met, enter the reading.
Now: **340** °
